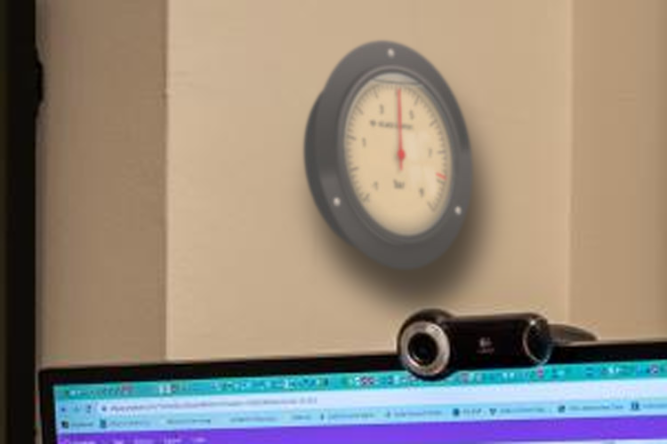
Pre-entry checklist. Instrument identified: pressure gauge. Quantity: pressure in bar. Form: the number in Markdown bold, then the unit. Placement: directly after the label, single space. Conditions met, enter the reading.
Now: **4** bar
